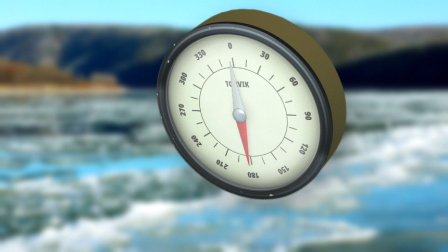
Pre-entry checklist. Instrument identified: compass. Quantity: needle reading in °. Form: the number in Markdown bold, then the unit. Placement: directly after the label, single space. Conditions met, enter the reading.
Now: **180** °
